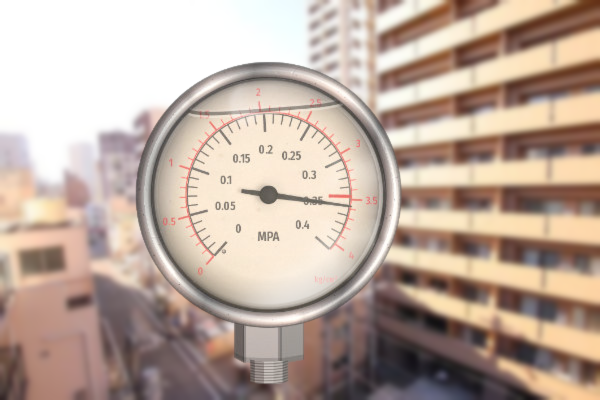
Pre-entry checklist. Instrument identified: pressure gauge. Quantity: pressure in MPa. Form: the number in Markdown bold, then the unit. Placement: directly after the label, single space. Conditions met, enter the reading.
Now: **0.35** MPa
